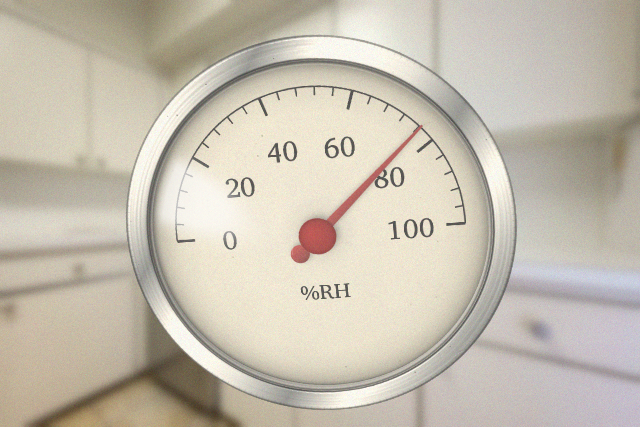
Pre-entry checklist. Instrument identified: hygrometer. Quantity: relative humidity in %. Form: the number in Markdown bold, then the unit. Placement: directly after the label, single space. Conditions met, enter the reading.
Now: **76** %
